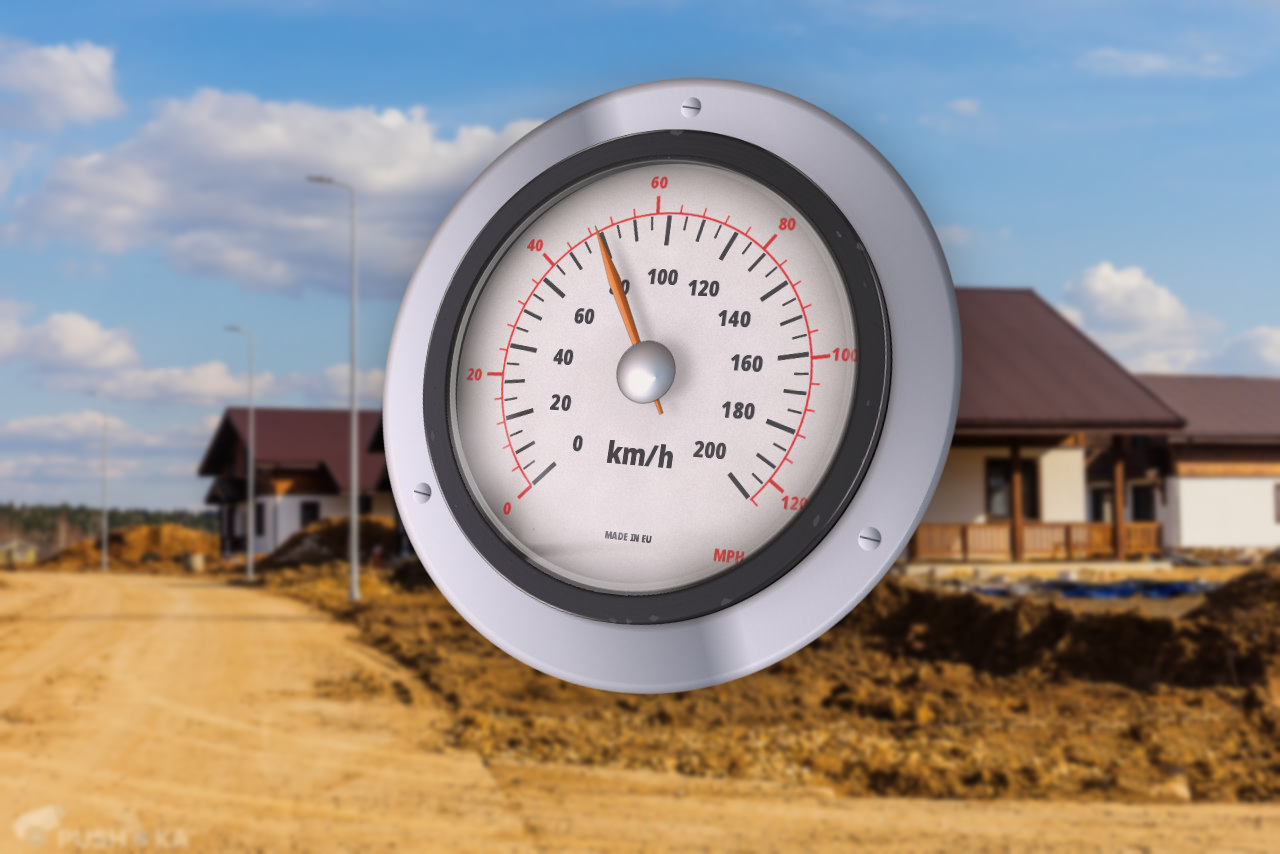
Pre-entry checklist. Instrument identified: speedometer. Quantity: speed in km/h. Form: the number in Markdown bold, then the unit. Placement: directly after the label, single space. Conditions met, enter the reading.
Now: **80** km/h
